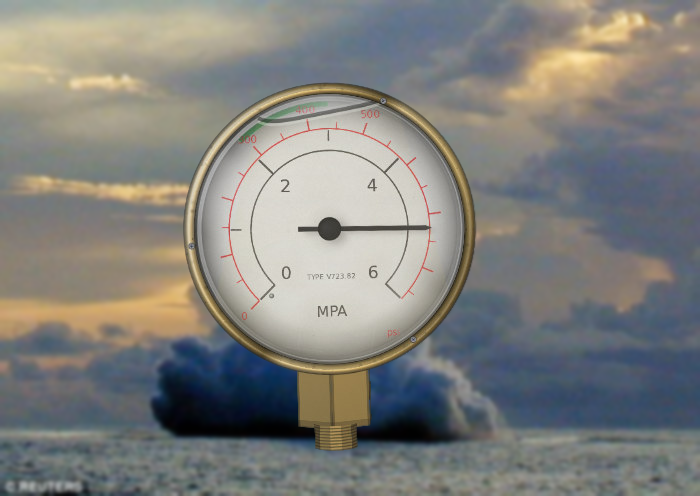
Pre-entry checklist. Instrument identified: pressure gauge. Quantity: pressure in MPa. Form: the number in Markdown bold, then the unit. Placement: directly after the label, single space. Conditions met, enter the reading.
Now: **5** MPa
